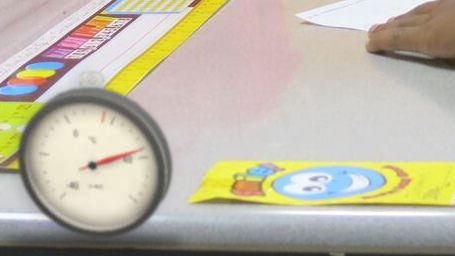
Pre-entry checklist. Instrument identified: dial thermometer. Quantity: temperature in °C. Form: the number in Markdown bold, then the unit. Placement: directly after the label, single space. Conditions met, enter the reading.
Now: **36** °C
